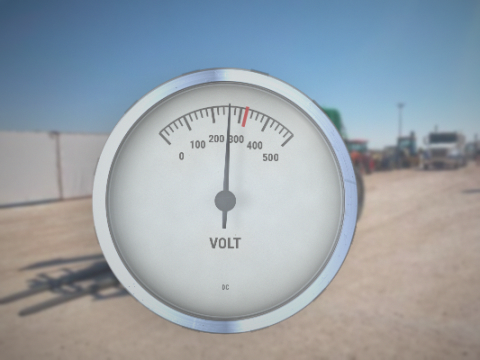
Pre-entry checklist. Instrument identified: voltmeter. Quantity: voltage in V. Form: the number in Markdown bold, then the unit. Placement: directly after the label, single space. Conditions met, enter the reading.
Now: **260** V
